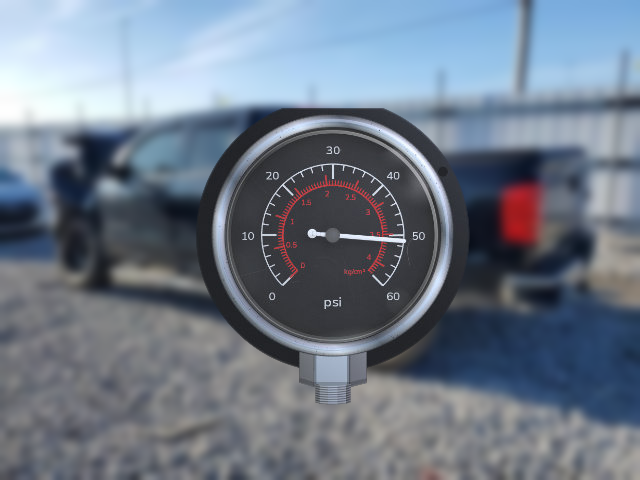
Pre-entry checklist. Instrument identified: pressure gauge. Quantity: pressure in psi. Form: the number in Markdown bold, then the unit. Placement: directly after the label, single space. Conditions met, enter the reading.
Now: **51** psi
